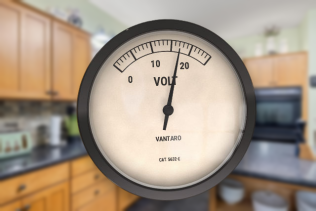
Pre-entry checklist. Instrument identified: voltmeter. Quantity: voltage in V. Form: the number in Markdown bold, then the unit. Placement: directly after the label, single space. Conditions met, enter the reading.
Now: **17** V
